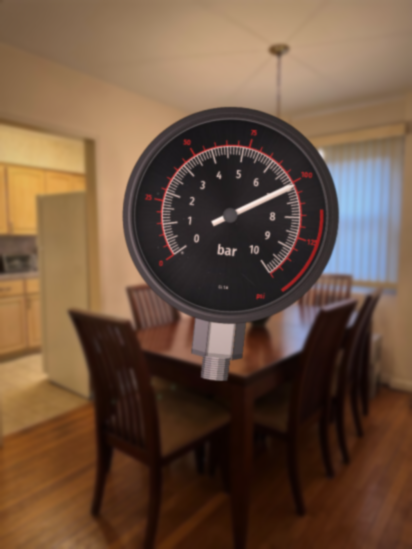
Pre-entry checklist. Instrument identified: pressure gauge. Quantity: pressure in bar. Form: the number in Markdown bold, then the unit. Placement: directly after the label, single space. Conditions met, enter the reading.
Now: **7** bar
